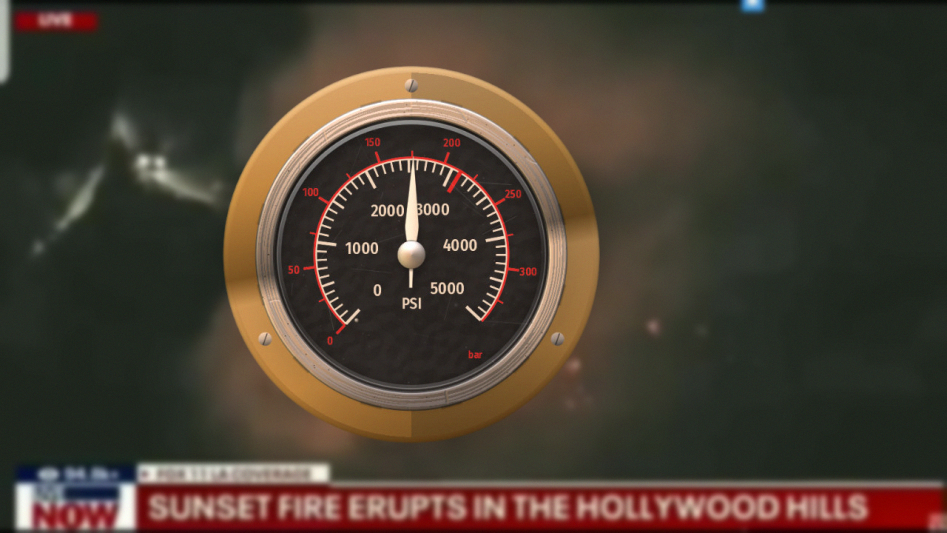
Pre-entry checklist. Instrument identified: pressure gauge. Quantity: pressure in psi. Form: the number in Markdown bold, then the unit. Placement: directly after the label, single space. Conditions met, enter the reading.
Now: **2550** psi
